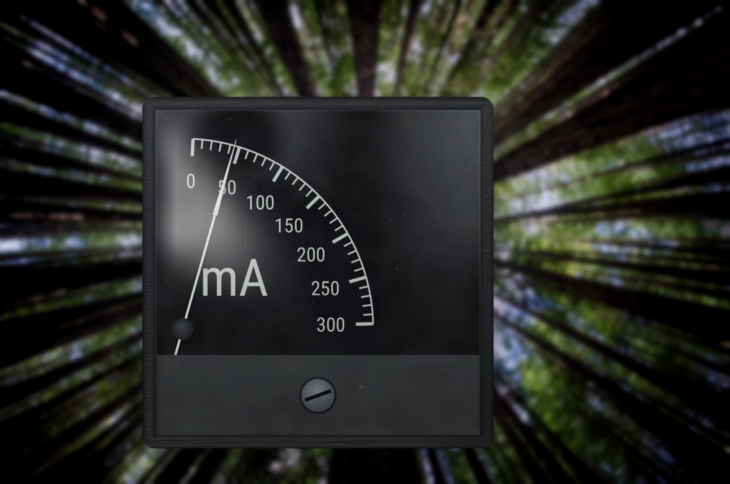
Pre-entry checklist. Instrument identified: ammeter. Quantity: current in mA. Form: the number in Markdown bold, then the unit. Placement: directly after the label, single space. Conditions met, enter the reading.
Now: **45** mA
